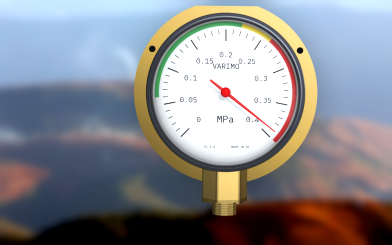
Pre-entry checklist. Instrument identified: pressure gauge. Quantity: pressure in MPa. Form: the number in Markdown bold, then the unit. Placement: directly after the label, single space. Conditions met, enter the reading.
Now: **0.39** MPa
